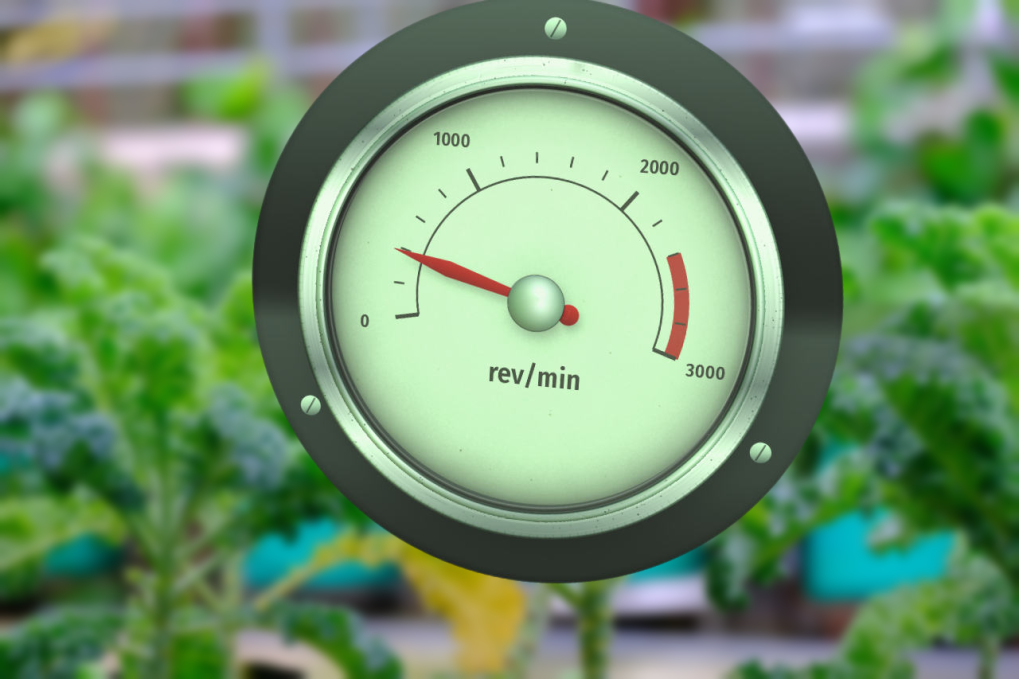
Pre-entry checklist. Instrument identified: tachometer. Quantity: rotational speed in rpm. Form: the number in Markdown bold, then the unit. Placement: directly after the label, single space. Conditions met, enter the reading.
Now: **400** rpm
